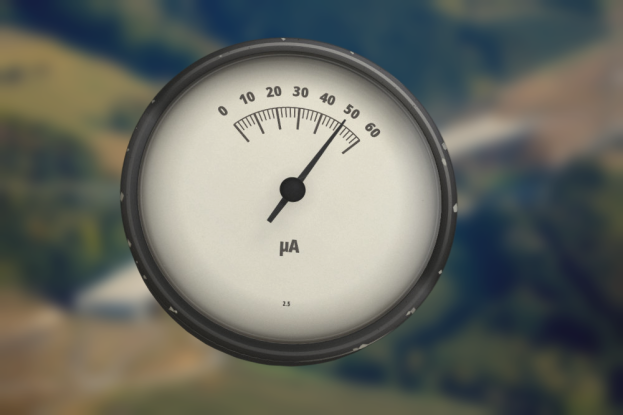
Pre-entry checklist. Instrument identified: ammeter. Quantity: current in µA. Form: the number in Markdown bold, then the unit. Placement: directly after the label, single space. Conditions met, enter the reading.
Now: **50** µA
